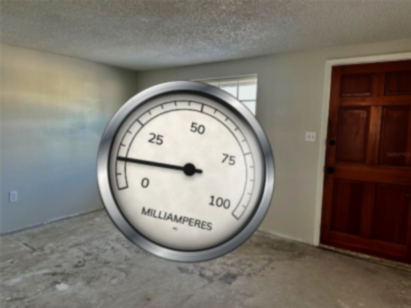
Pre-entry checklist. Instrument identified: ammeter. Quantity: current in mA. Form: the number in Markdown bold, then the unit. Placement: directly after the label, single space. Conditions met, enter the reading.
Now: **10** mA
